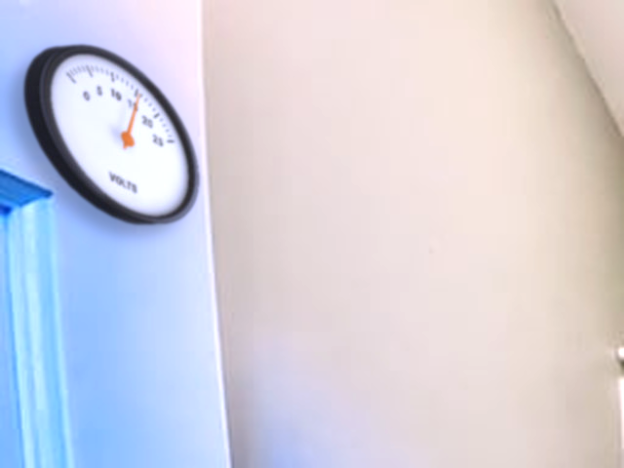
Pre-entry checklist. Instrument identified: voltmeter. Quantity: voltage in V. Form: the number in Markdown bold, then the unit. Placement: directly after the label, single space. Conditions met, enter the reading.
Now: **15** V
